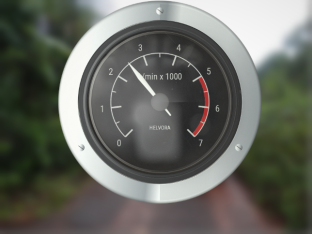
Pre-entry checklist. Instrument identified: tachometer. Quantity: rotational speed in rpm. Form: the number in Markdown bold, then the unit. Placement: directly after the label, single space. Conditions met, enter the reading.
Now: **2500** rpm
